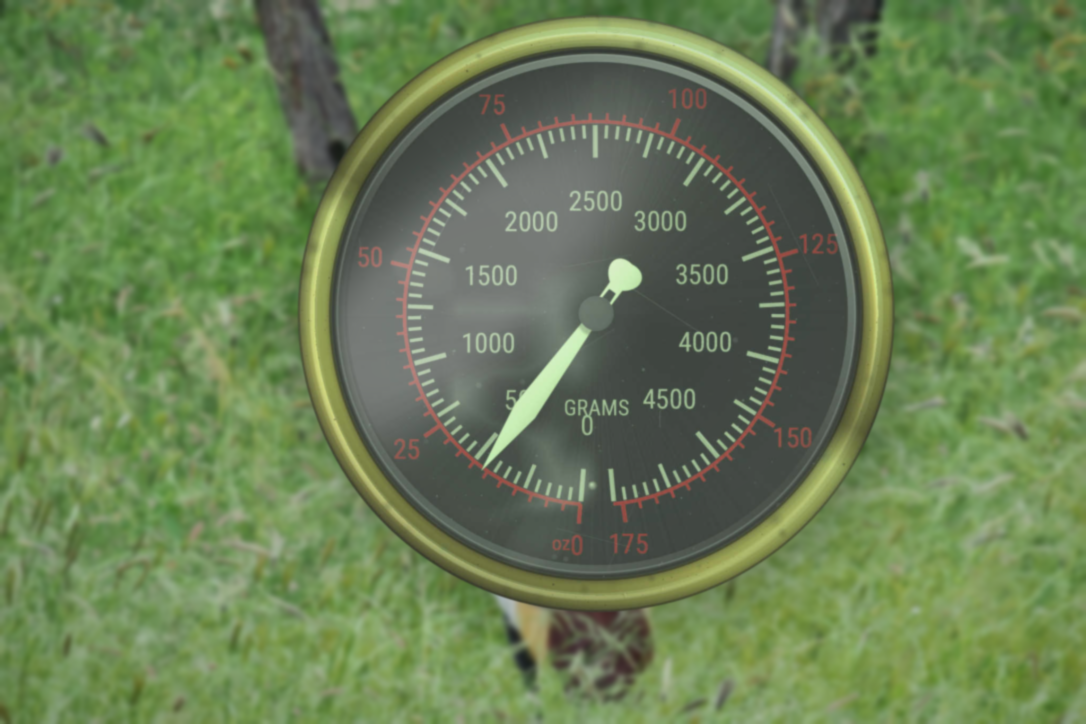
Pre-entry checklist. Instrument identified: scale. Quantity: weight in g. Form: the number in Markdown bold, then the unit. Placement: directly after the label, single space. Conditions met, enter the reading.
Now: **450** g
